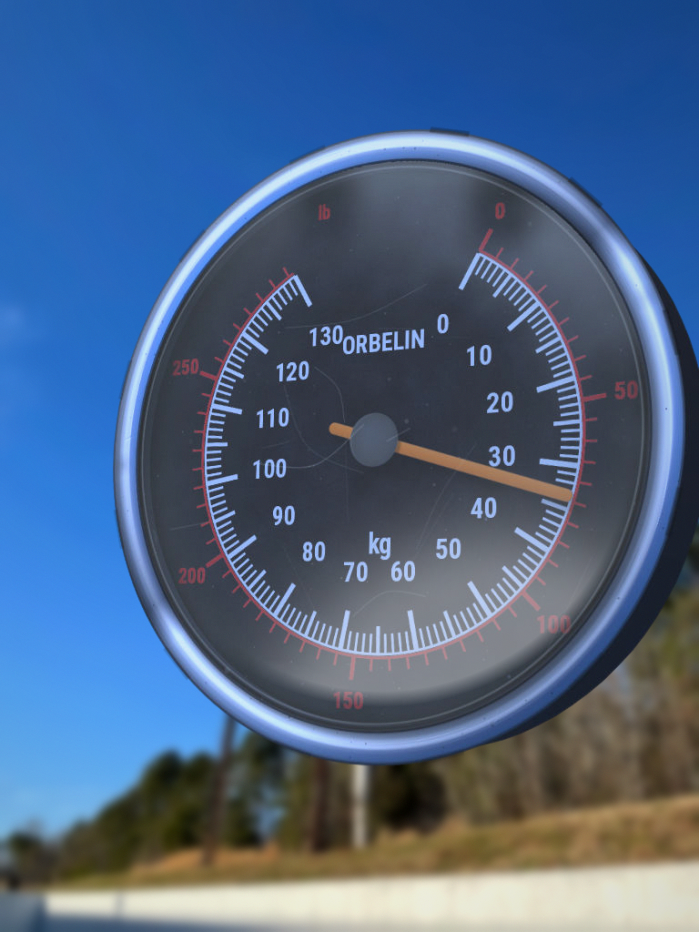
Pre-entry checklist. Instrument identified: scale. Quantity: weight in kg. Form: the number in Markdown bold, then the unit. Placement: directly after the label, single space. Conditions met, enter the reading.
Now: **33.5** kg
